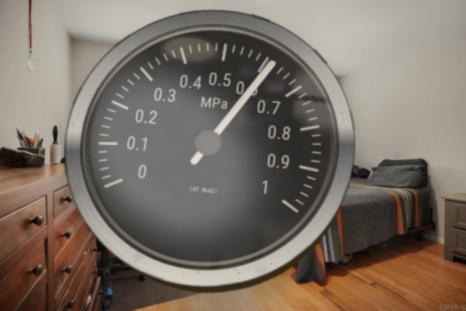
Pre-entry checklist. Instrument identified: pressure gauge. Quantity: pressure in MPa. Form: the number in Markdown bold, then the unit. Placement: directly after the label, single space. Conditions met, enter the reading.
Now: **0.62** MPa
